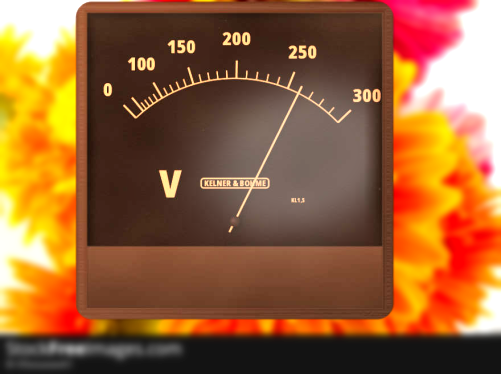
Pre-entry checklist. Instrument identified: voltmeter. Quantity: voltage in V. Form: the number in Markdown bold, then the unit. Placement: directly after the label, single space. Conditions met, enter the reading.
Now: **260** V
